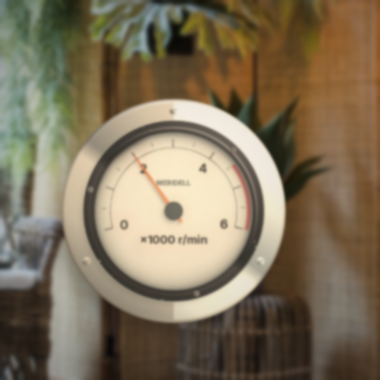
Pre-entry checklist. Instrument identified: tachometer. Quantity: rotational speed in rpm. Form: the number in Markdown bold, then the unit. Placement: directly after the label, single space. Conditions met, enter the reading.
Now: **2000** rpm
